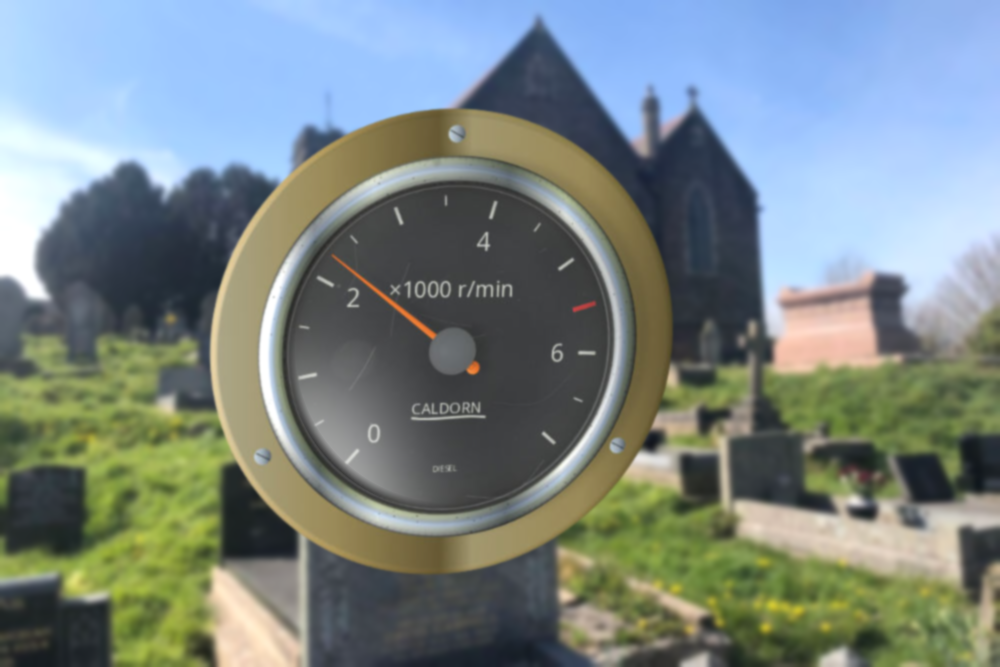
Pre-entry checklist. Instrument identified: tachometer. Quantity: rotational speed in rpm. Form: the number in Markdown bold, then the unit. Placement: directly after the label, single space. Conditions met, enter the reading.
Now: **2250** rpm
